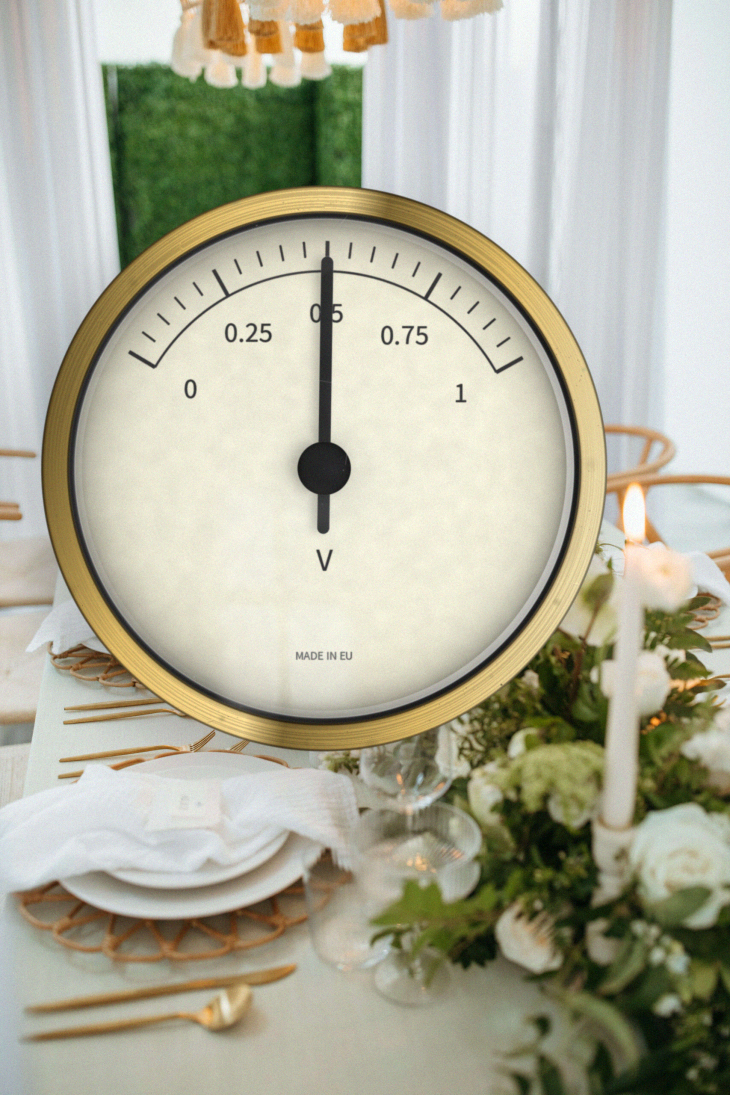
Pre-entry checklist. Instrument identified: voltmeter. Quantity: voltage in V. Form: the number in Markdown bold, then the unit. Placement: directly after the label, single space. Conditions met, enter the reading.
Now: **0.5** V
